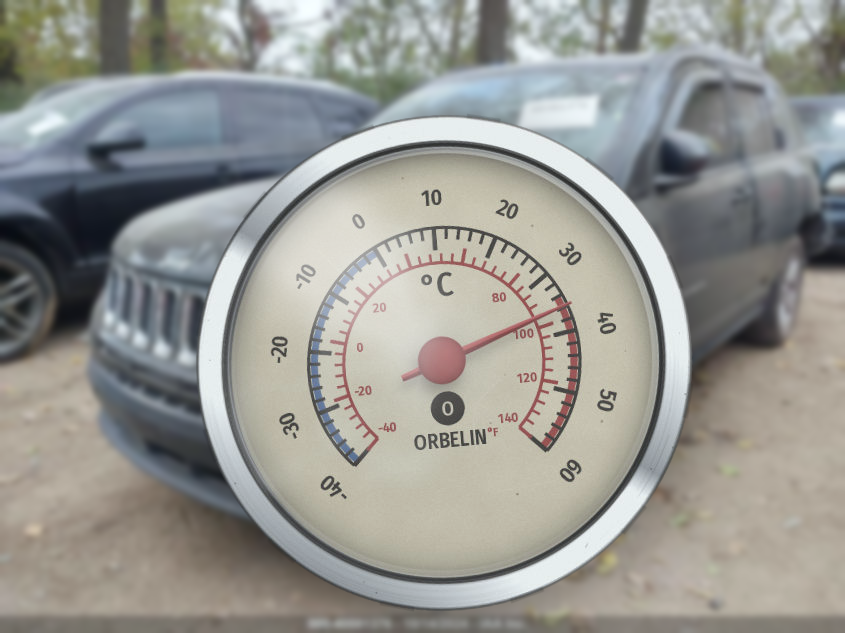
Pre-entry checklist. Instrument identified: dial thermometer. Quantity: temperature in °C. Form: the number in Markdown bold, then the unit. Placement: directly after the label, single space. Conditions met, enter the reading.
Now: **36** °C
